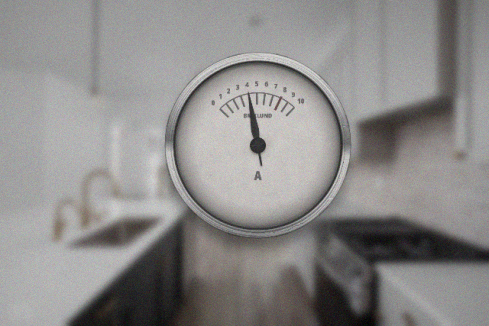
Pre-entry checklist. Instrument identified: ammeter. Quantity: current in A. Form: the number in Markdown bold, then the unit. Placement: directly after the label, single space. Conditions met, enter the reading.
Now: **4** A
